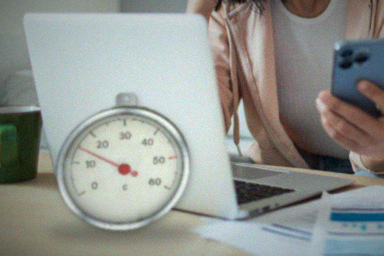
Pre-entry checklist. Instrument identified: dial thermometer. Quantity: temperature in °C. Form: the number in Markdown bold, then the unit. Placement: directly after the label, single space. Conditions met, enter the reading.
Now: **15** °C
